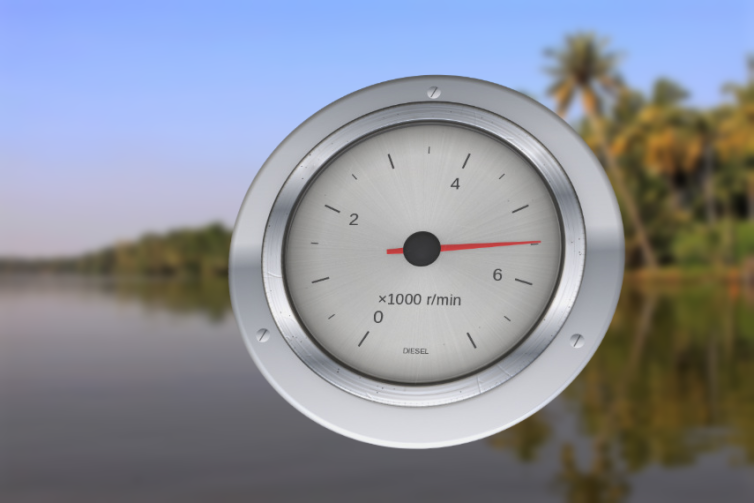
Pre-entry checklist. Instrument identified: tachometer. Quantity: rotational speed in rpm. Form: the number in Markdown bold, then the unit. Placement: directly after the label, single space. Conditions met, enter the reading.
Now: **5500** rpm
